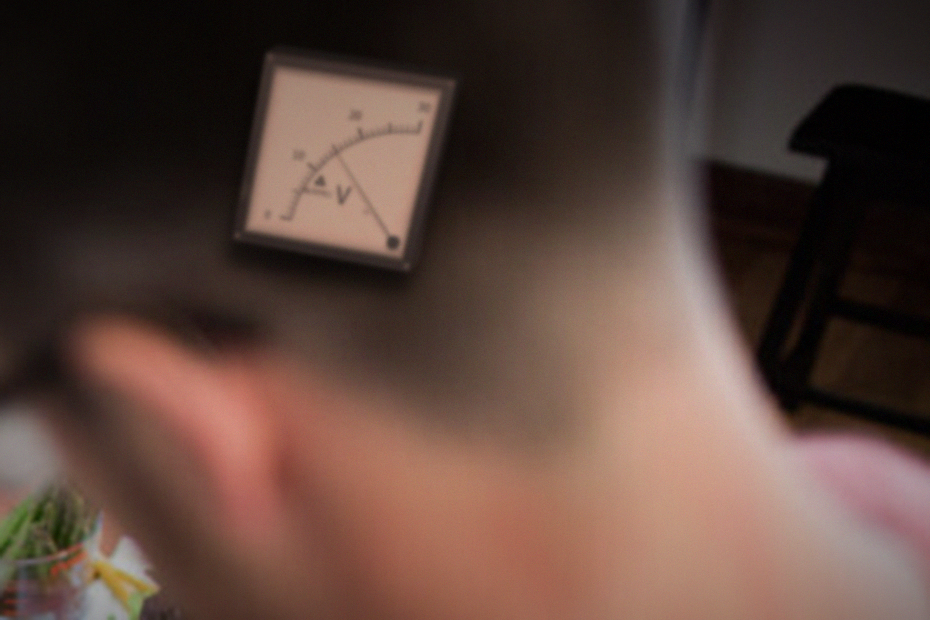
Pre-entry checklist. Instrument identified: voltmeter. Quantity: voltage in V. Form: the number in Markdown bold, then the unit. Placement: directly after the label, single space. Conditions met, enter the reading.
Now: **15** V
